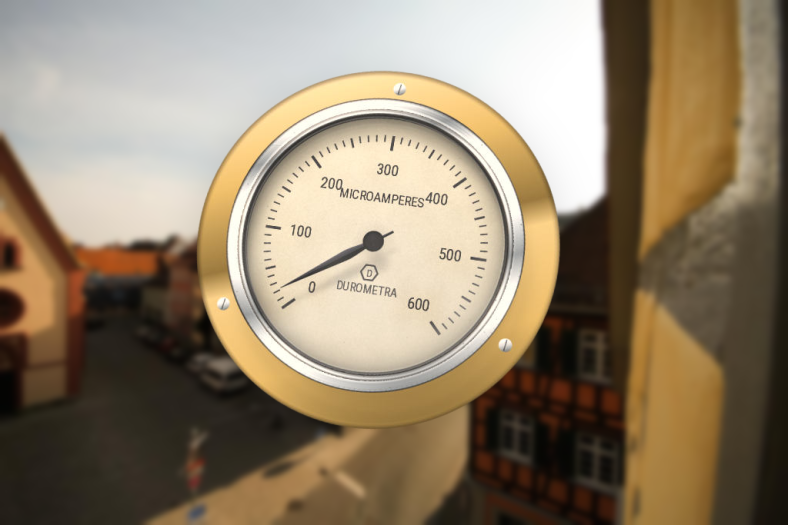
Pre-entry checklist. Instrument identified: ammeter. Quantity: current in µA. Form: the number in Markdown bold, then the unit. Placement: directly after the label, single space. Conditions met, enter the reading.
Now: **20** µA
